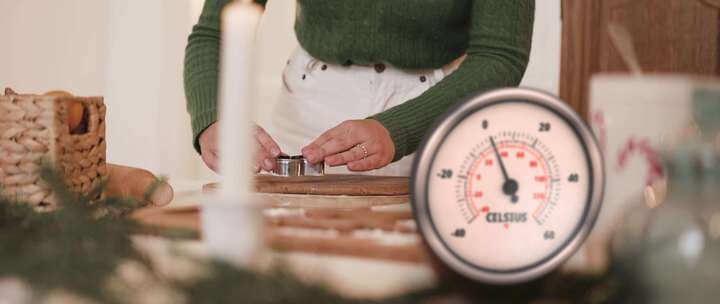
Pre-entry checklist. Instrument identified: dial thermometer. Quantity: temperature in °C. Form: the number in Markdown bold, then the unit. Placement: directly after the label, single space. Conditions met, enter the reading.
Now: **0** °C
